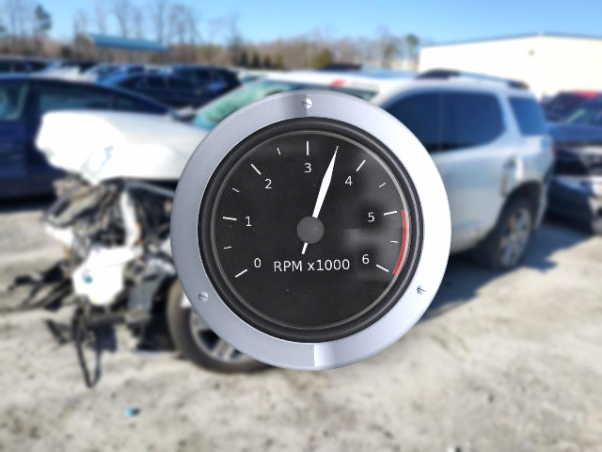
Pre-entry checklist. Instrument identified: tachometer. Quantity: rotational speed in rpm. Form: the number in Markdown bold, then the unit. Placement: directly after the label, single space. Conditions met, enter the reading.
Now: **3500** rpm
